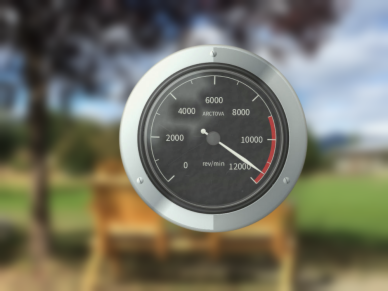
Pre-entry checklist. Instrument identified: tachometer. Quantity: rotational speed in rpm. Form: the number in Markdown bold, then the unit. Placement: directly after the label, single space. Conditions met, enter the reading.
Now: **11500** rpm
